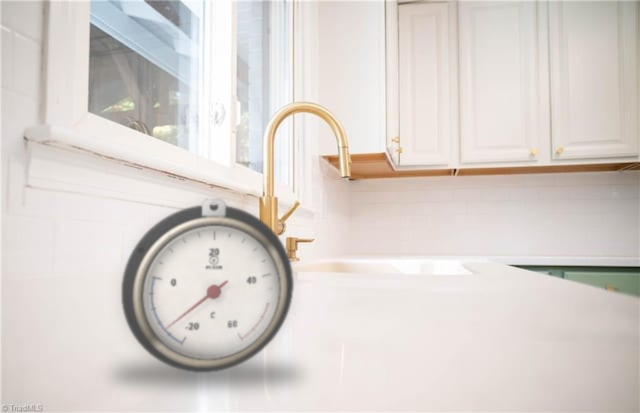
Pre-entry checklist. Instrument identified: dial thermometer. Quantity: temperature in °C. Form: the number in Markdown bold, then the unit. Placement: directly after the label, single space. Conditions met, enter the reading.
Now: **-14** °C
